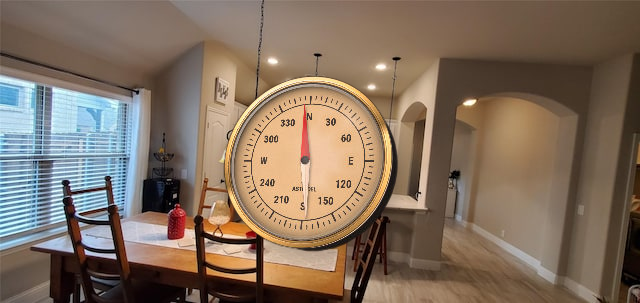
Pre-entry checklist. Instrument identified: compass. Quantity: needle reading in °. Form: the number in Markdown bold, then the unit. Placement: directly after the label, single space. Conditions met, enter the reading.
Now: **355** °
